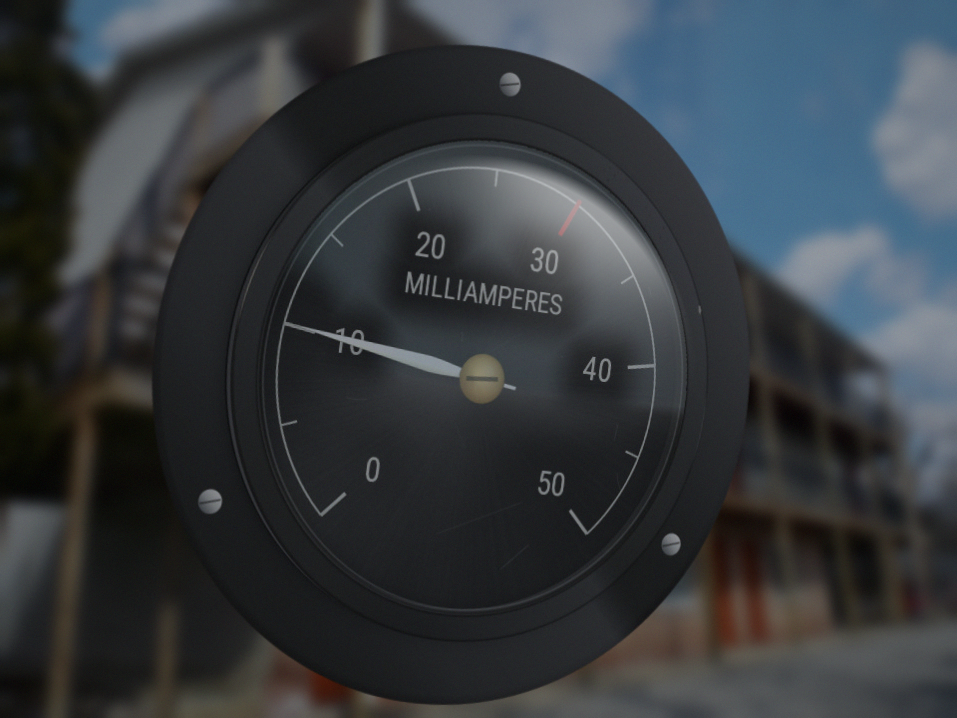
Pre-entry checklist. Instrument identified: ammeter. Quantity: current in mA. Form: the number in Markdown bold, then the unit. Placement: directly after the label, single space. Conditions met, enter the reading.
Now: **10** mA
